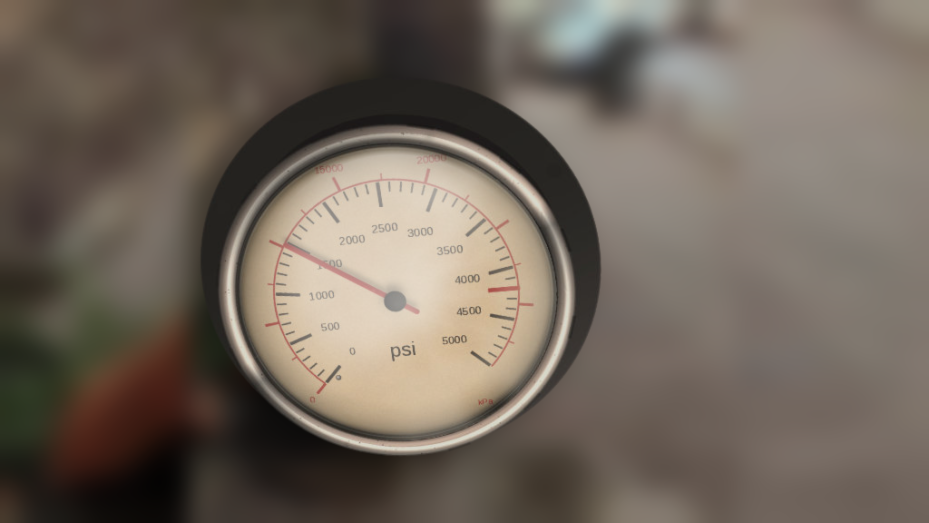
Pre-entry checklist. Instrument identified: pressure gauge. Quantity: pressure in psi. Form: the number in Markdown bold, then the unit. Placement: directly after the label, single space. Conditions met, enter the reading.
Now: **1500** psi
